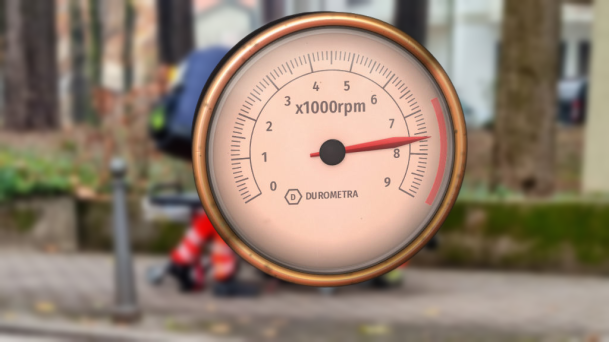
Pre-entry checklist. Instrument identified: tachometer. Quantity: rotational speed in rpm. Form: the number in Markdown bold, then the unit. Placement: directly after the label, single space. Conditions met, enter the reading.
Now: **7600** rpm
